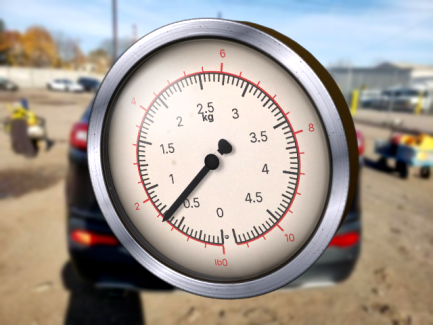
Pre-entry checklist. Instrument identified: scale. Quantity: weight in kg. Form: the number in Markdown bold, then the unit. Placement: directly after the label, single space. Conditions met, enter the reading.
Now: **0.65** kg
